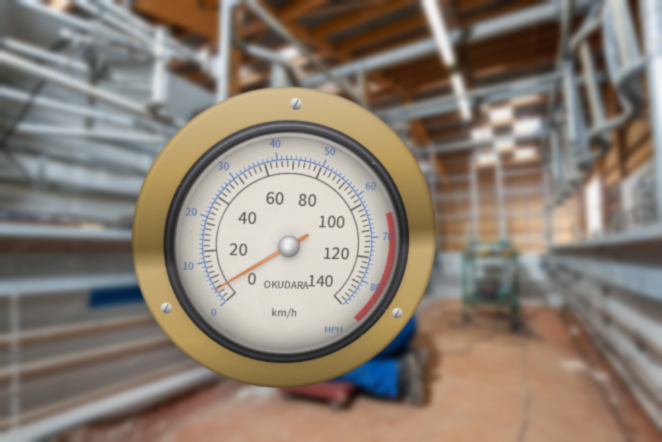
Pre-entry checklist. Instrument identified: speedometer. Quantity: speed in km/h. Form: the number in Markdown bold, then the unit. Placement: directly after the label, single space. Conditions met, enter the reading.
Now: **6** km/h
